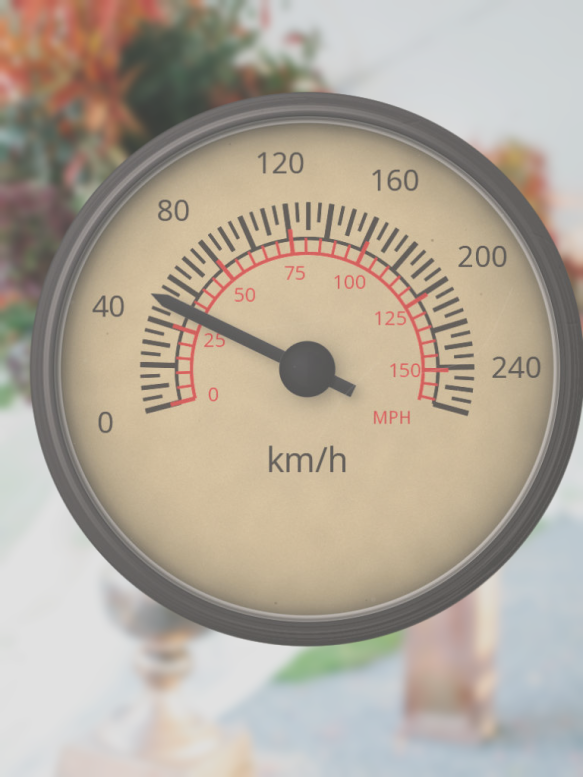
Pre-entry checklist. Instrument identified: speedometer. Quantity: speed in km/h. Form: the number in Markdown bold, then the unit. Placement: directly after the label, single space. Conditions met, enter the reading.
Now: **50** km/h
